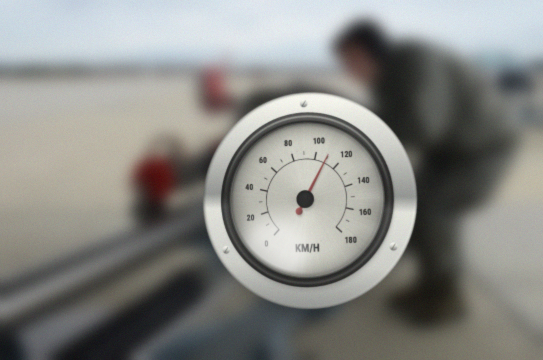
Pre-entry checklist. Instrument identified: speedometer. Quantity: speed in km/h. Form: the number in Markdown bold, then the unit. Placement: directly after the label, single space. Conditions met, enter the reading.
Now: **110** km/h
